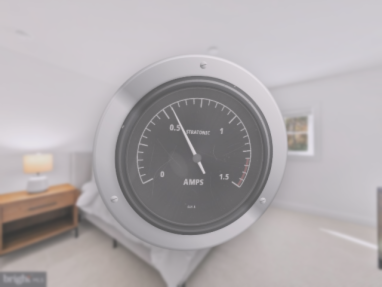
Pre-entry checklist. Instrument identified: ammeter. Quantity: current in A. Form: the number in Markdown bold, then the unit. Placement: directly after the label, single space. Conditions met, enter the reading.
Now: **0.55** A
